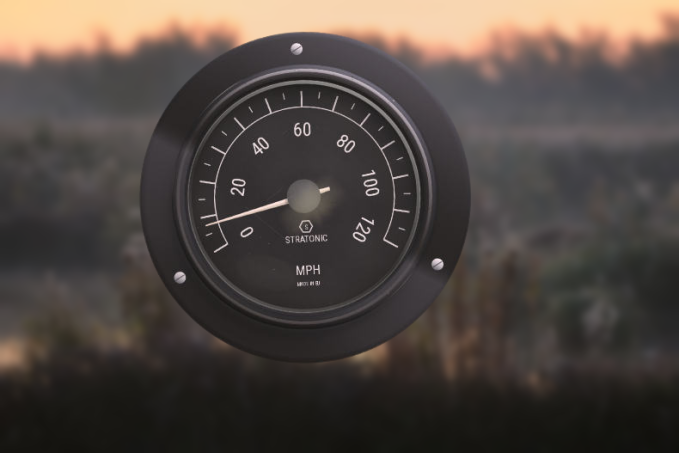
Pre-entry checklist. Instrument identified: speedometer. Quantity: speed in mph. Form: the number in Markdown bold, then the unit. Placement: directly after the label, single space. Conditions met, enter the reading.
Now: **7.5** mph
